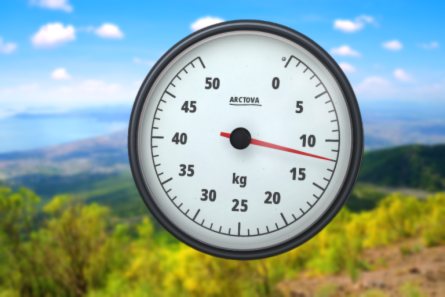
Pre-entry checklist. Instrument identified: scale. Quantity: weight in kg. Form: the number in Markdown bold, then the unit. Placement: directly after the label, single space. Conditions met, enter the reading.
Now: **12** kg
